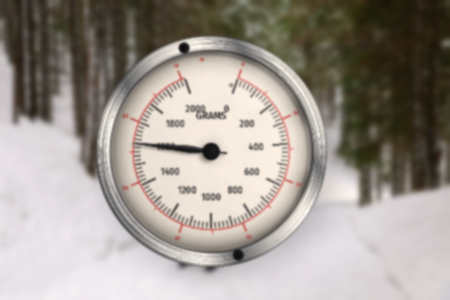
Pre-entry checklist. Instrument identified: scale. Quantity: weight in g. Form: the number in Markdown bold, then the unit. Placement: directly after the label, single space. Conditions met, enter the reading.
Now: **1600** g
